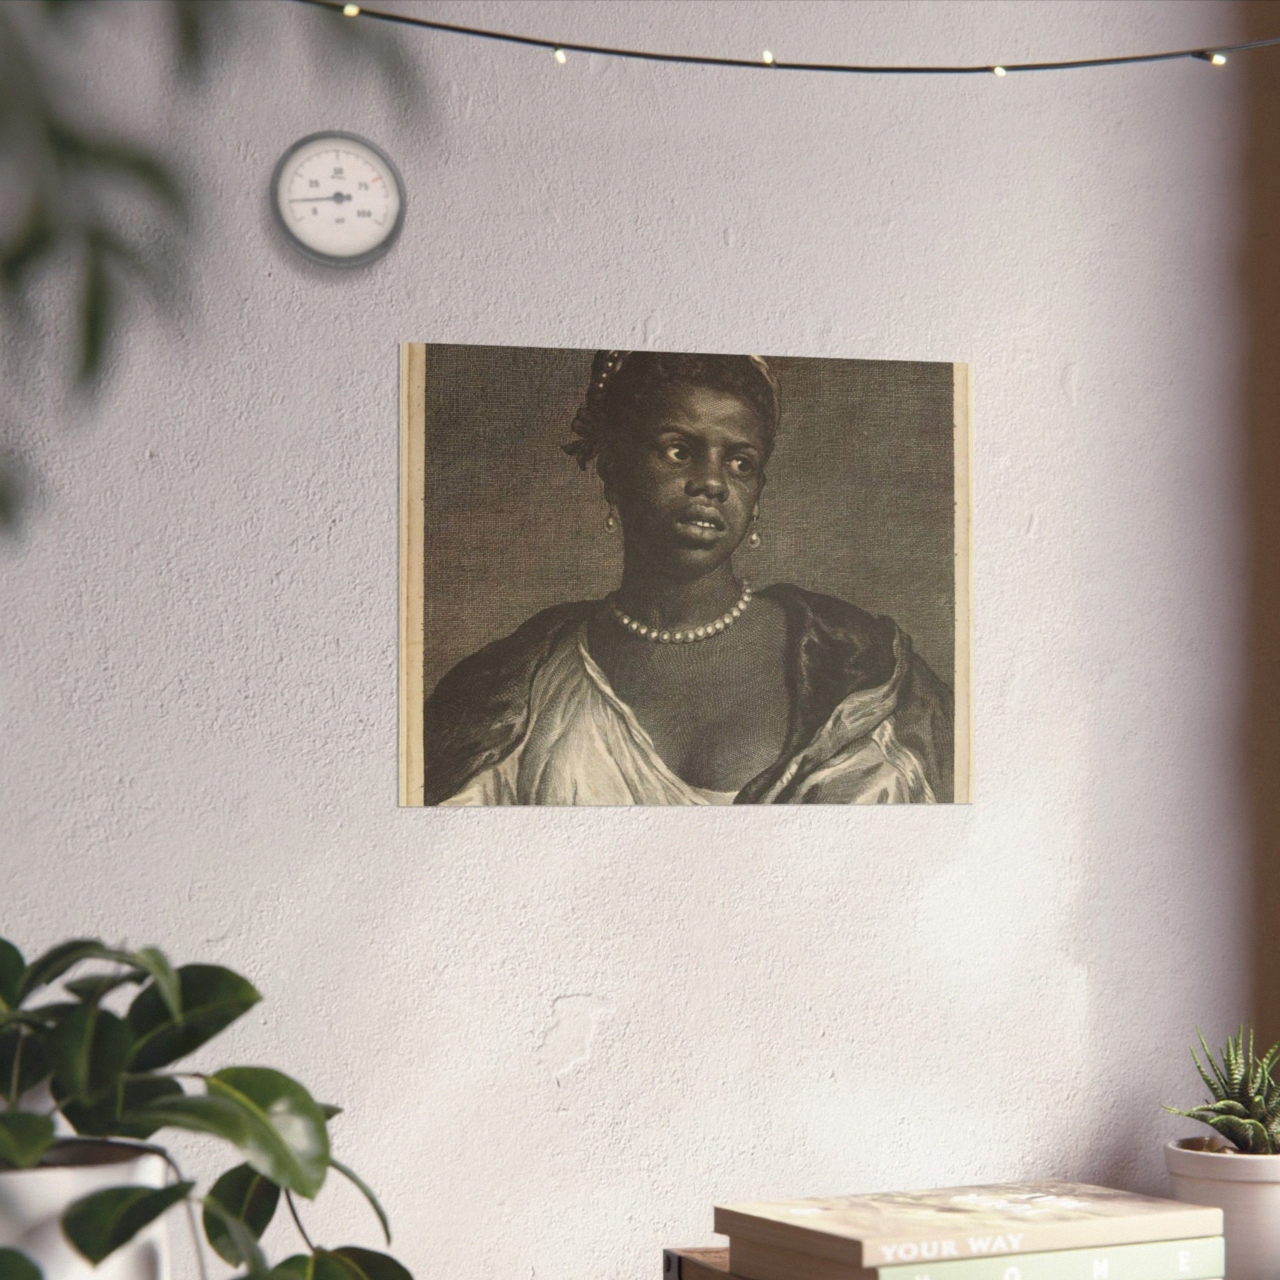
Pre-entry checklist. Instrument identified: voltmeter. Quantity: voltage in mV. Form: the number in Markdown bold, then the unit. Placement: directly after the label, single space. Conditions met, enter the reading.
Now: **10** mV
